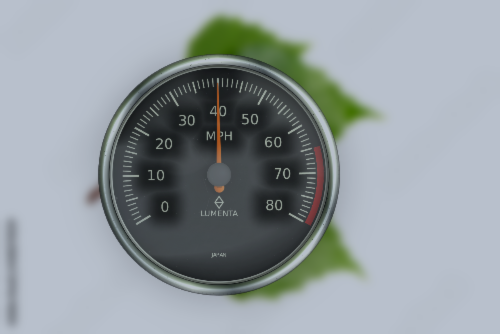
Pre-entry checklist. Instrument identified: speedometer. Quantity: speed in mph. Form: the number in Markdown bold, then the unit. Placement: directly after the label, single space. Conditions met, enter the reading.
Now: **40** mph
